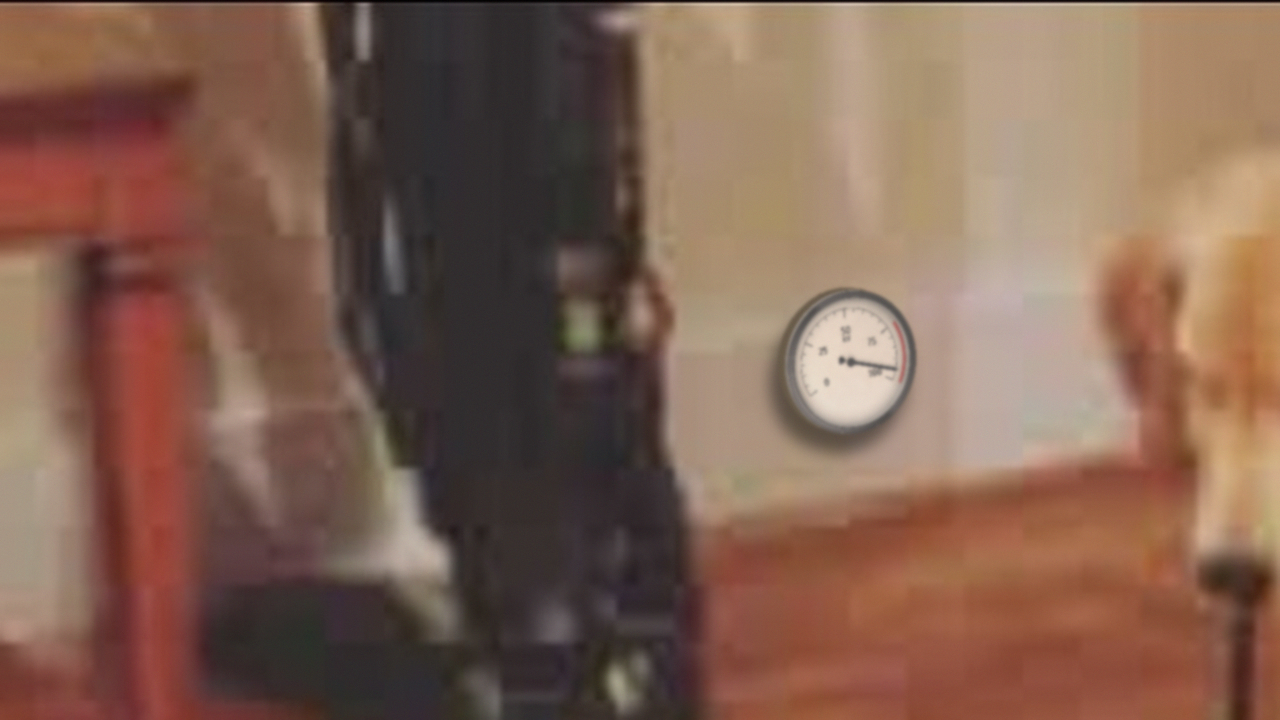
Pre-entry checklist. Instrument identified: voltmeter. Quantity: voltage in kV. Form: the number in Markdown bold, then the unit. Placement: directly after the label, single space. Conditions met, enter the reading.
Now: **95** kV
